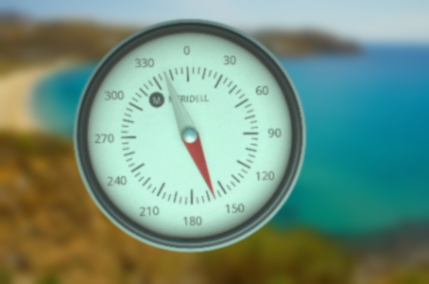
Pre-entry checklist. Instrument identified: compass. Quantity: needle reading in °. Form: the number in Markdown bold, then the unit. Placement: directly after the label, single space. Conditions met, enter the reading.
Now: **160** °
